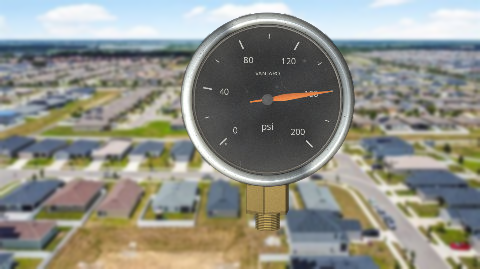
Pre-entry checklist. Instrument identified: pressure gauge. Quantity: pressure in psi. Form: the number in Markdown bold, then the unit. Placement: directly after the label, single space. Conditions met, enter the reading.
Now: **160** psi
